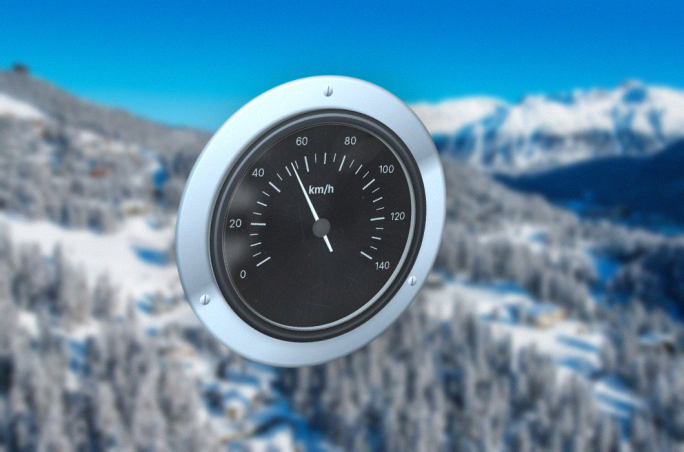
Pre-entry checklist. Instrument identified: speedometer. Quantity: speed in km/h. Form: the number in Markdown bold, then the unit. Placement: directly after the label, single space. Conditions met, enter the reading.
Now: **52.5** km/h
